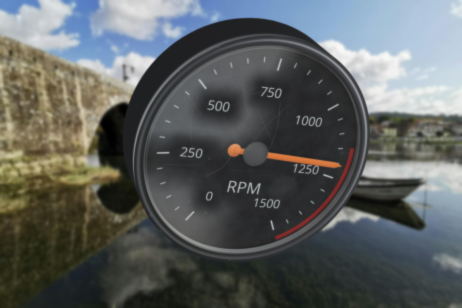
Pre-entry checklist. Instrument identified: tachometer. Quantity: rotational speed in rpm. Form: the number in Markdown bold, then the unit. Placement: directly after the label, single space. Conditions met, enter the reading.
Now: **1200** rpm
